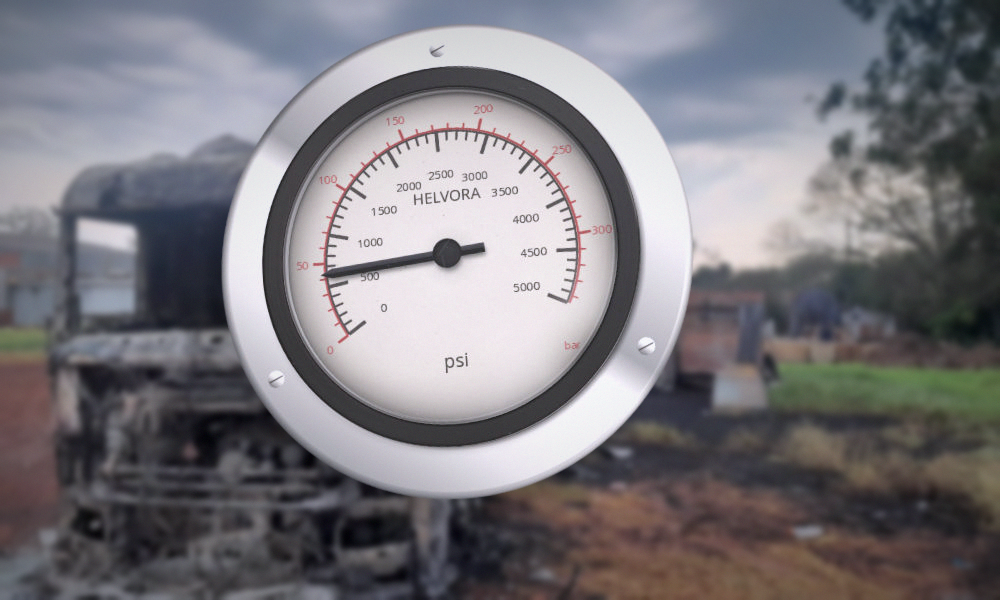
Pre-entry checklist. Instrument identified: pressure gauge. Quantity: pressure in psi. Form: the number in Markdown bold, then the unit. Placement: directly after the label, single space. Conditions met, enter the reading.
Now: **600** psi
